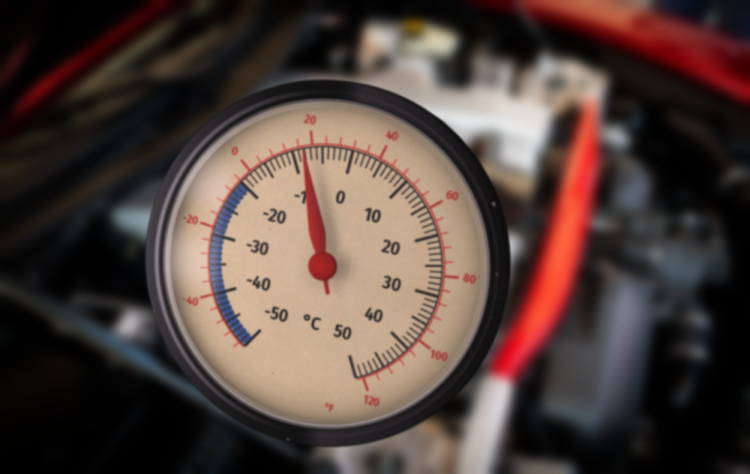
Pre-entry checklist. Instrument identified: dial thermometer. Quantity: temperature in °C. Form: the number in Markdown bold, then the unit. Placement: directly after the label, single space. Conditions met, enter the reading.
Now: **-8** °C
